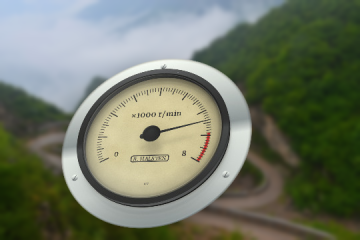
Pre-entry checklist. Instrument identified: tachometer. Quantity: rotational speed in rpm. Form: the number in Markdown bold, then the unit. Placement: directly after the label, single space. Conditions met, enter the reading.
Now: **6500** rpm
